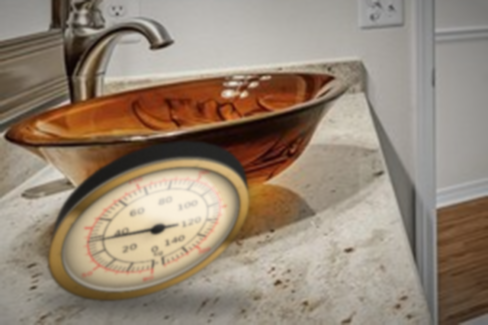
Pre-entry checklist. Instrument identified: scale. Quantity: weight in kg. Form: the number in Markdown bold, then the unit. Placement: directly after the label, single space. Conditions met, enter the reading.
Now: **40** kg
